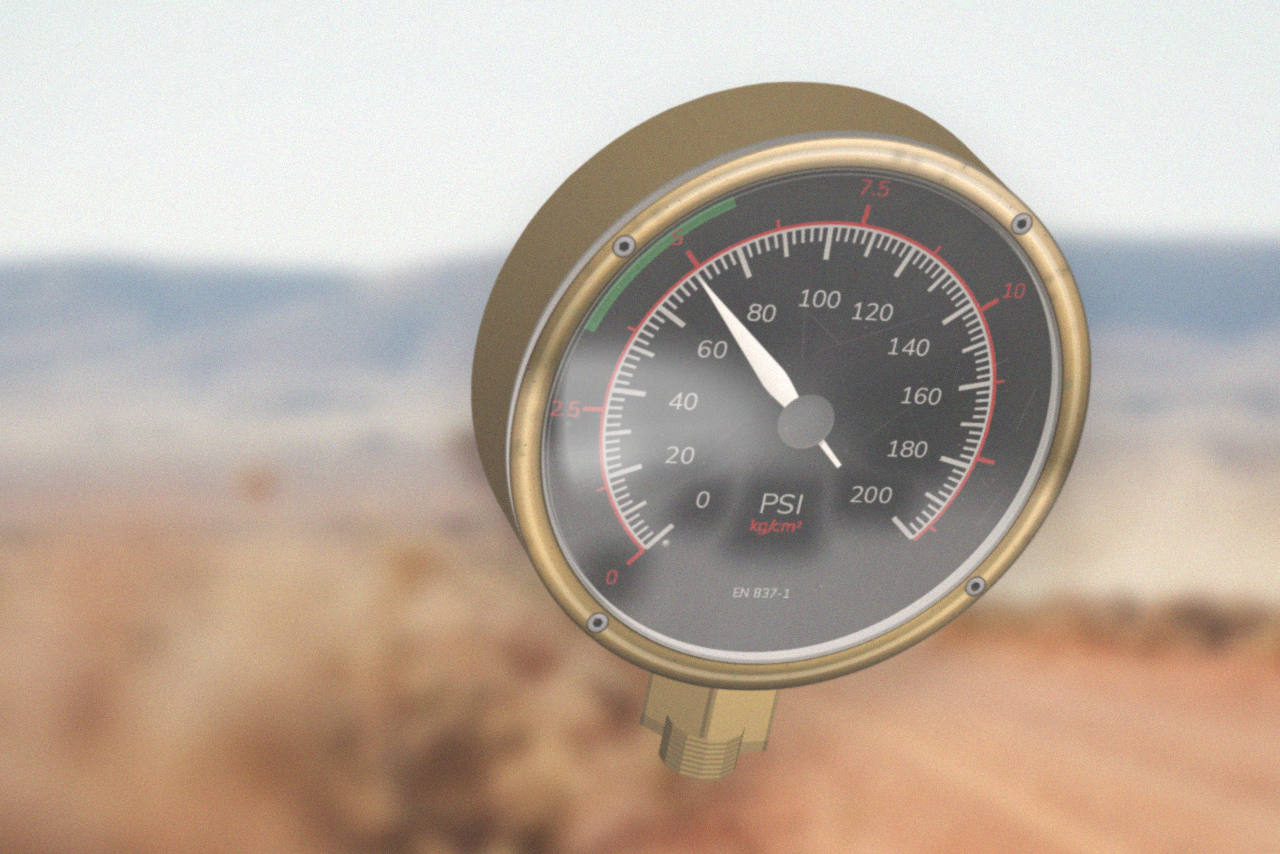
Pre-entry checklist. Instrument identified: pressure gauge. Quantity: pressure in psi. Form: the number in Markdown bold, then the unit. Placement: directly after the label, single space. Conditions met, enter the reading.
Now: **70** psi
